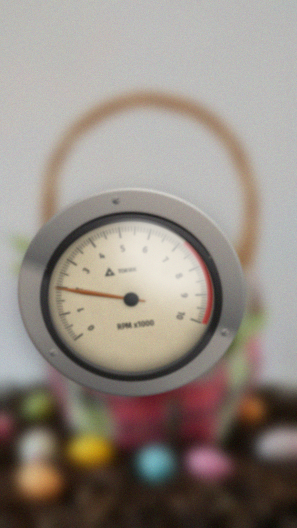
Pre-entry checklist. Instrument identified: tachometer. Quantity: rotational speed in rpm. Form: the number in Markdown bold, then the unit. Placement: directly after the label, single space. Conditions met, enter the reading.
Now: **2000** rpm
